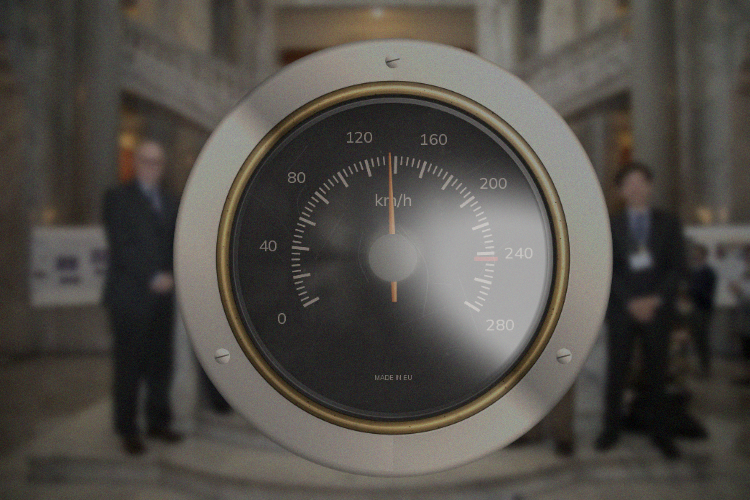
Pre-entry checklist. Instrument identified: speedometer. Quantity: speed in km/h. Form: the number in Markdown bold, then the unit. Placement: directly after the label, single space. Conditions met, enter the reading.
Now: **136** km/h
